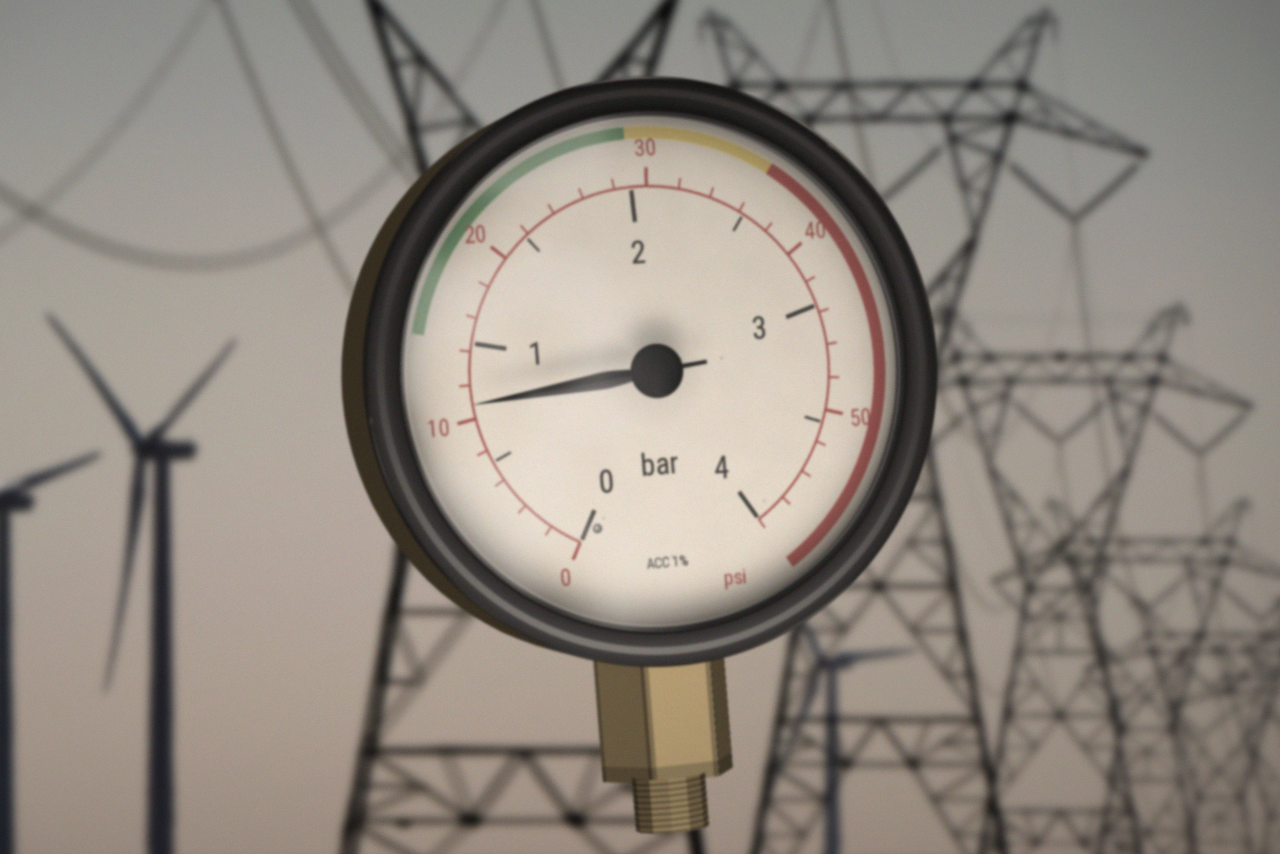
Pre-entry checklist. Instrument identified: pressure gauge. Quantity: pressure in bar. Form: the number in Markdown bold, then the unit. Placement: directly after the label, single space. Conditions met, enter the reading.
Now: **0.75** bar
